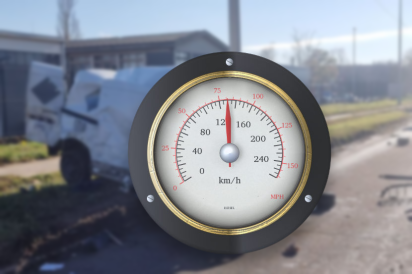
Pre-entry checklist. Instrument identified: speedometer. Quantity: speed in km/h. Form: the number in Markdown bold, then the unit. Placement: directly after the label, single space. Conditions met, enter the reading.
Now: **130** km/h
